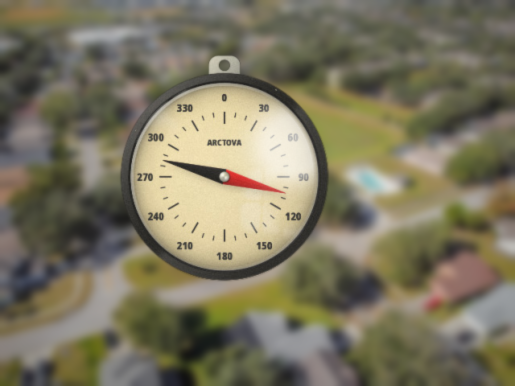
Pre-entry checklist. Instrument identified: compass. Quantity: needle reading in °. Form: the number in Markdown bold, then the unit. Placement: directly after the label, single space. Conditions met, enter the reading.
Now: **105** °
